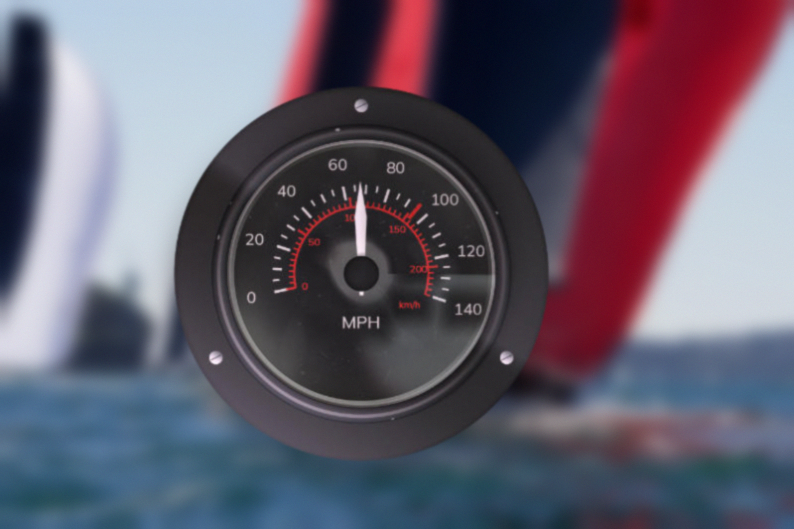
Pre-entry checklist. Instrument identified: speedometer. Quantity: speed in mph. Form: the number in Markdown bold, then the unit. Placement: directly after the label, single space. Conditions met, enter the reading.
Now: **67.5** mph
